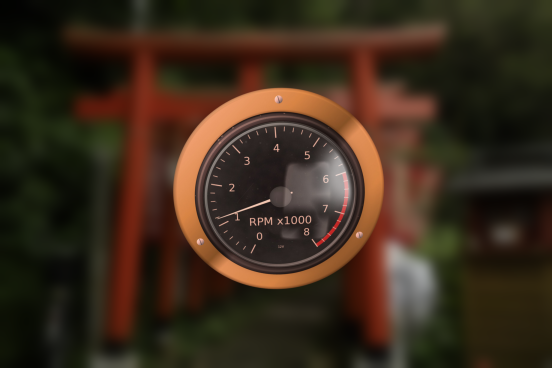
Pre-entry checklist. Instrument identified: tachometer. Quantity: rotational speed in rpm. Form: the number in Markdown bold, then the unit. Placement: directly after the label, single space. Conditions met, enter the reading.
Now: **1200** rpm
